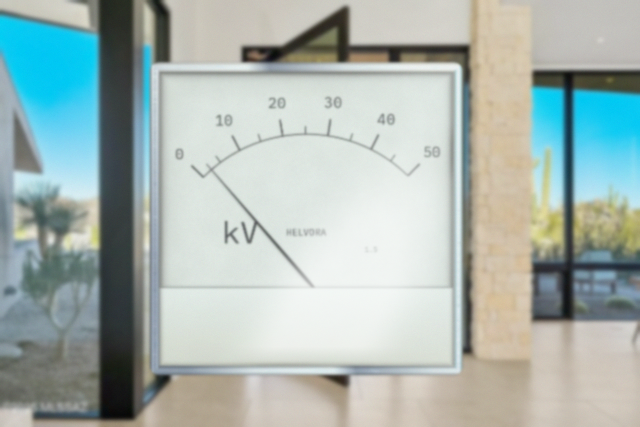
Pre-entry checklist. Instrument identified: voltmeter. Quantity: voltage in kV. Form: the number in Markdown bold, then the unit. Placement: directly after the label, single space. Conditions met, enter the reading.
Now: **2.5** kV
